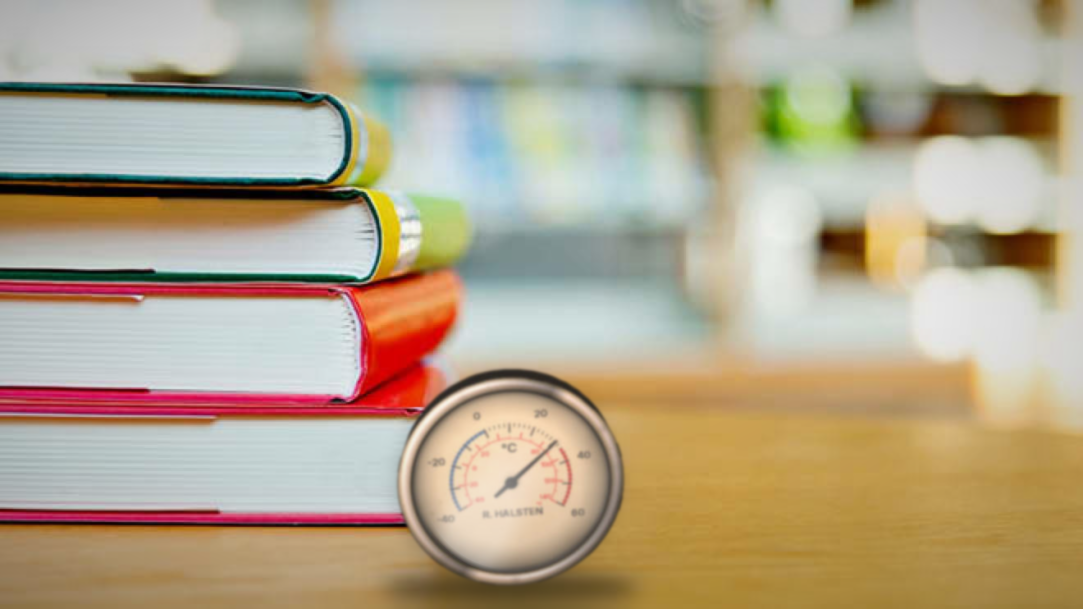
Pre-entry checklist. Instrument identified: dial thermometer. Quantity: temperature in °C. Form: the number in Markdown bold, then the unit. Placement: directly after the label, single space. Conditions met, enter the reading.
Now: **30** °C
